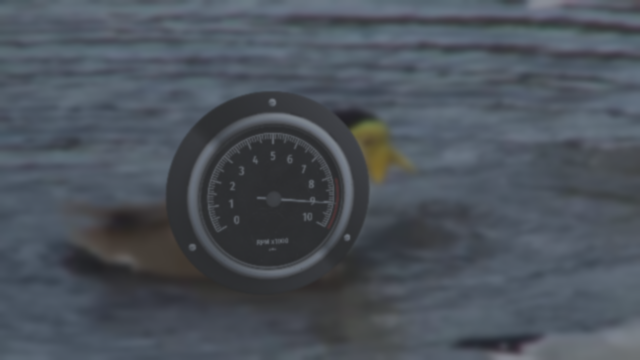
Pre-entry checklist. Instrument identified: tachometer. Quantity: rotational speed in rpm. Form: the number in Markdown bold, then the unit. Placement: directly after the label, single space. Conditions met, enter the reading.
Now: **9000** rpm
